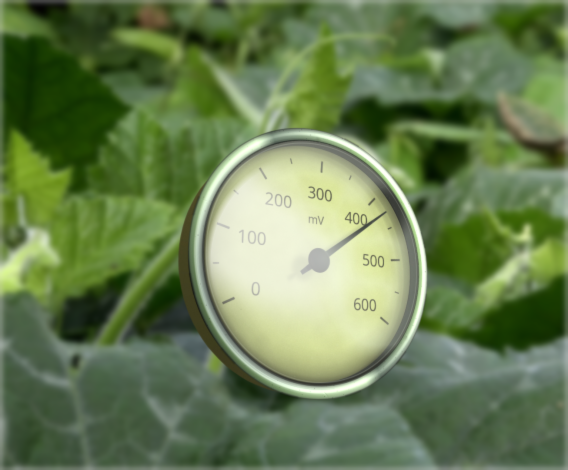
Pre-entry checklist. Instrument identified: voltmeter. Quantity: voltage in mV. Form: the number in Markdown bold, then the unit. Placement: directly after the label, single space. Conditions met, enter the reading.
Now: **425** mV
